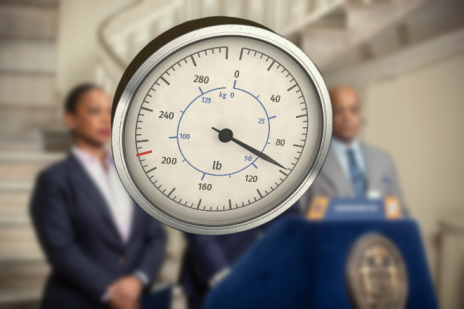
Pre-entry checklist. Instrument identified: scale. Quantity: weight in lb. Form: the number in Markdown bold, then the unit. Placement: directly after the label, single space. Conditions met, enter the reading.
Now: **96** lb
